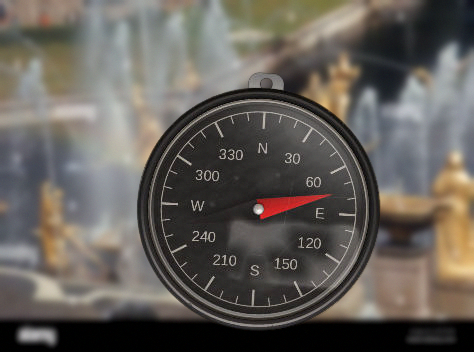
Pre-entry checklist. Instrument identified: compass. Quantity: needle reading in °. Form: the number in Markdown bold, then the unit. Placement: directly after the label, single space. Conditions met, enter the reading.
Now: **75** °
